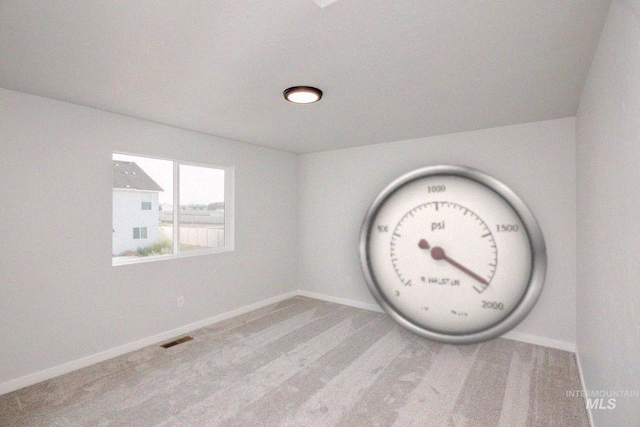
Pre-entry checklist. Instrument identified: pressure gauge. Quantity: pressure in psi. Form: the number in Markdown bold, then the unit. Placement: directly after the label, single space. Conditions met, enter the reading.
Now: **1900** psi
